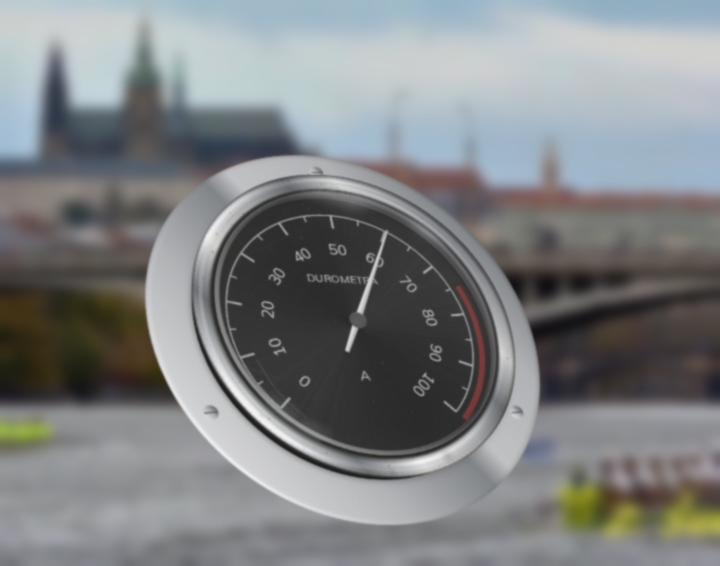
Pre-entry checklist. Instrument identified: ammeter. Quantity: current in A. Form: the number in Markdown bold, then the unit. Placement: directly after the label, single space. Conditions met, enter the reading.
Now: **60** A
